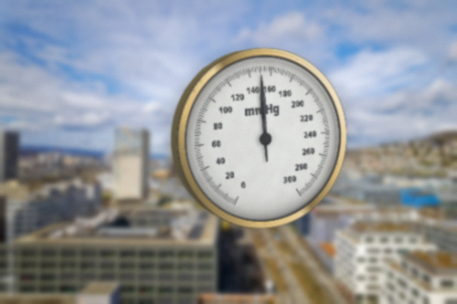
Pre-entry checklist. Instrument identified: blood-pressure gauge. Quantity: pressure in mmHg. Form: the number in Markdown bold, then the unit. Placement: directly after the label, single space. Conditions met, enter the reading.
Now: **150** mmHg
